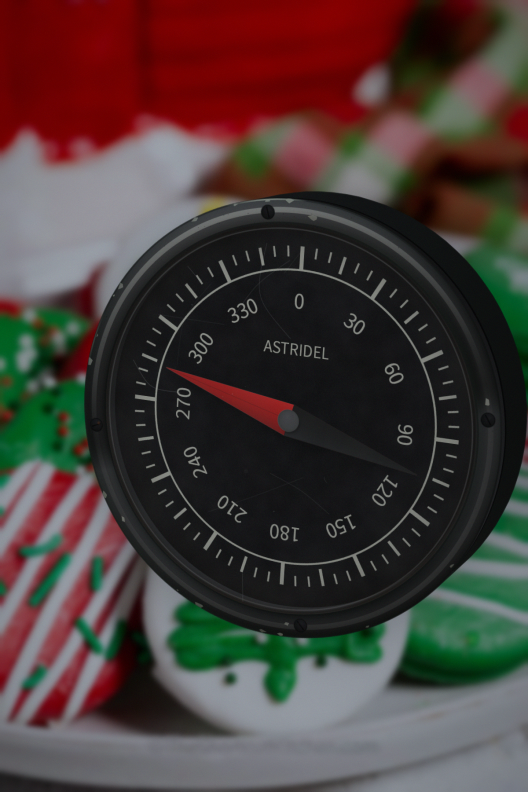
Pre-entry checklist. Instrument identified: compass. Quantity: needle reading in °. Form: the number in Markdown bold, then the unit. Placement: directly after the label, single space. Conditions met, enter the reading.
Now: **285** °
